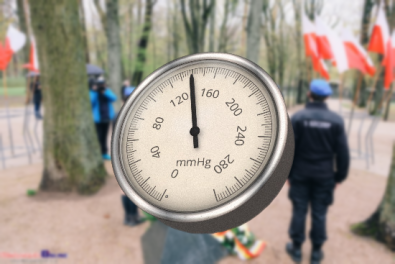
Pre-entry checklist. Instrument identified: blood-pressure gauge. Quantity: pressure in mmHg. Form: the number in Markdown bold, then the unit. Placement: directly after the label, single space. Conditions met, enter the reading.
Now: **140** mmHg
